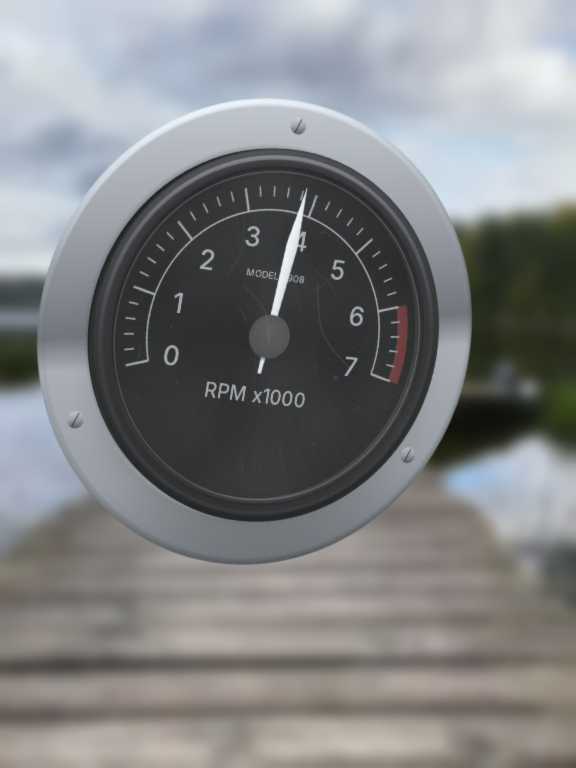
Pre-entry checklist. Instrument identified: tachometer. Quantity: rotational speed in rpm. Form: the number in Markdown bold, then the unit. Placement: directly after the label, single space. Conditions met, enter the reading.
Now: **3800** rpm
